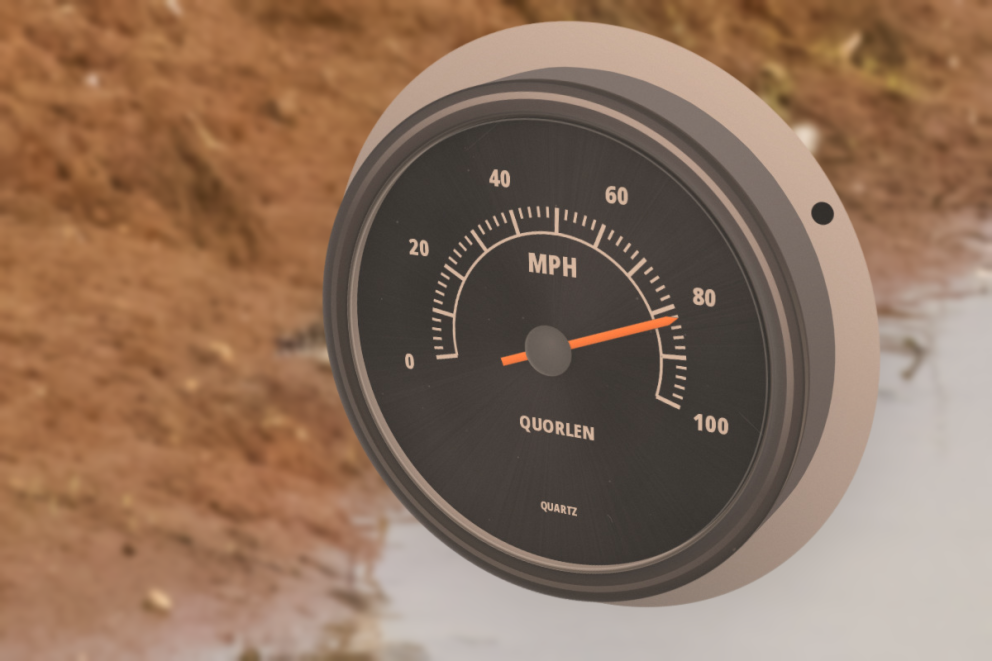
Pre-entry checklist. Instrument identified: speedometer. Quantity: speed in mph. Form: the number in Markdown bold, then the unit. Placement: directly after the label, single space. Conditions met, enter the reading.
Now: **82** mph
